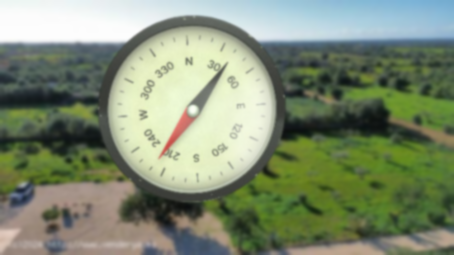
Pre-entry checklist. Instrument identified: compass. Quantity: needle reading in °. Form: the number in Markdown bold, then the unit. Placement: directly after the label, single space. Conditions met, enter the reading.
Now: **220** °
